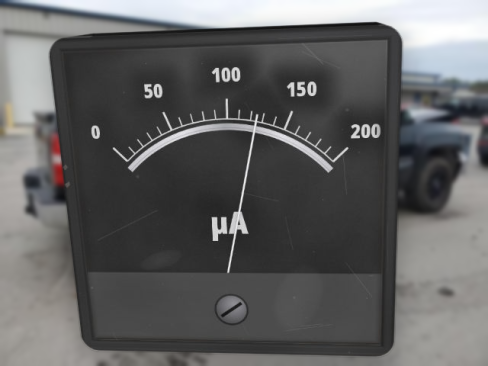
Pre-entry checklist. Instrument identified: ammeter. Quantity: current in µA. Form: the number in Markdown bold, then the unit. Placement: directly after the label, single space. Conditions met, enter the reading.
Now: **125** µA
